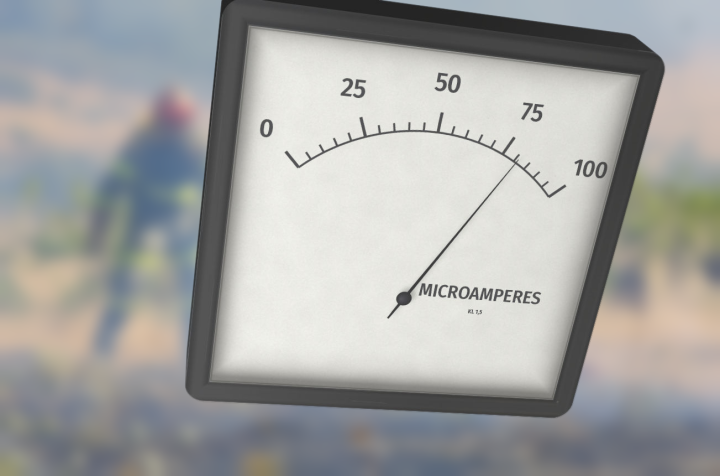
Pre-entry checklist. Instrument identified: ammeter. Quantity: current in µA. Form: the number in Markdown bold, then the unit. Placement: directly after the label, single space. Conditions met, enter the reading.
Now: **80** µA
